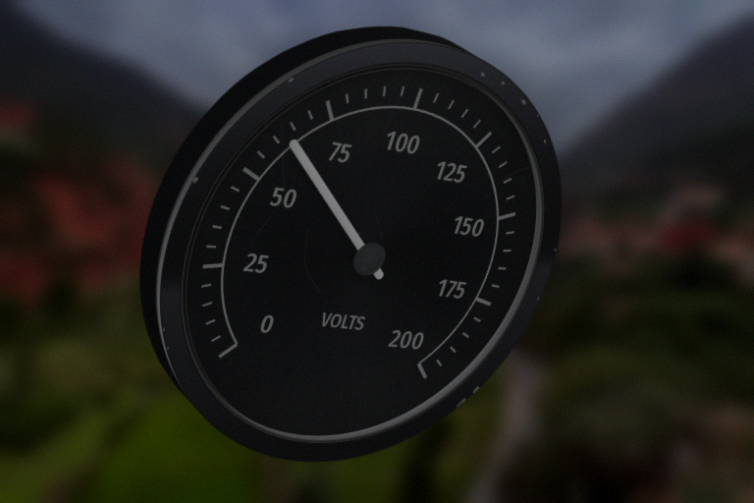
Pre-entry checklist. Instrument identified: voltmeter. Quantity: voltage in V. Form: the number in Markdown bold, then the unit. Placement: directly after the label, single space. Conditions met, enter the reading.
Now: **62.5** V
